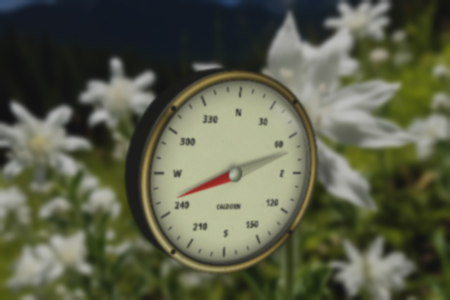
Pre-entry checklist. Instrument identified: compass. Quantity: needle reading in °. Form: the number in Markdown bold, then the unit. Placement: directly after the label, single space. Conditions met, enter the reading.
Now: **250** °
